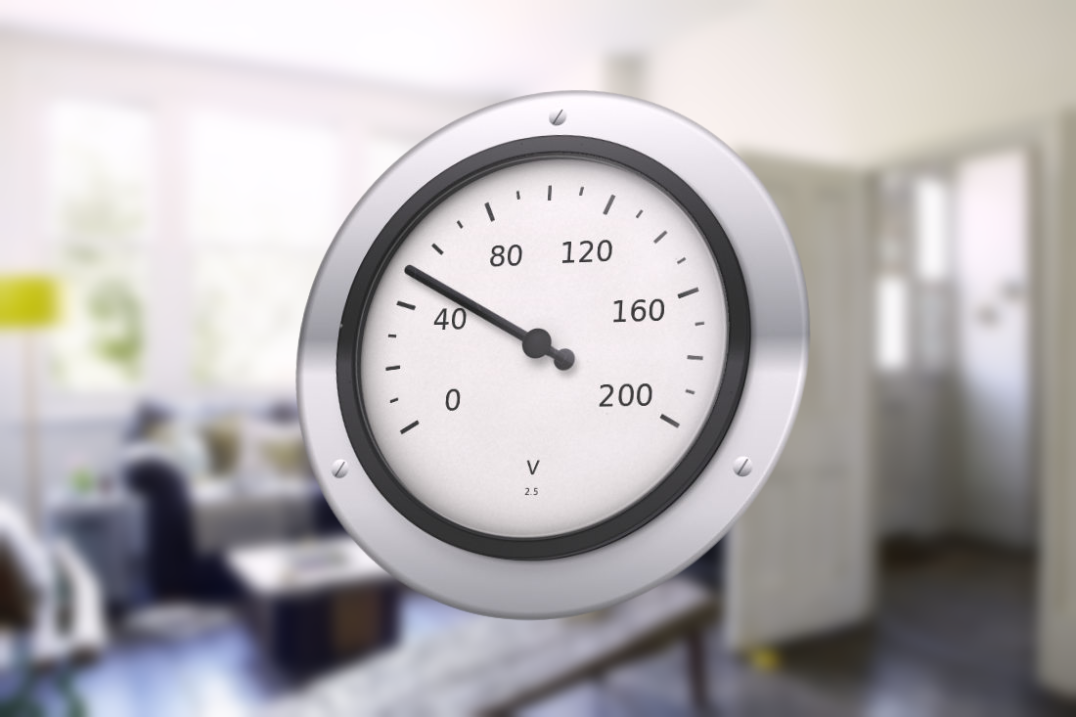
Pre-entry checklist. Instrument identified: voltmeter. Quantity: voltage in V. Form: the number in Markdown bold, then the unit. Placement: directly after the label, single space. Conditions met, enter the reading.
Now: **50** V
